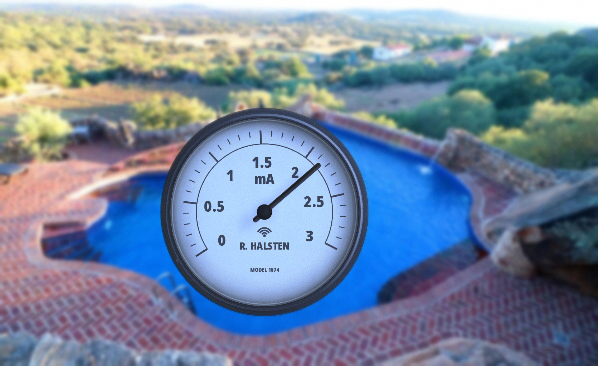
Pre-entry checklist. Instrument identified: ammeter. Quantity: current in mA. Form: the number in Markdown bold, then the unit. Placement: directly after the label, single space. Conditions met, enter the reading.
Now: **2.15** mA
